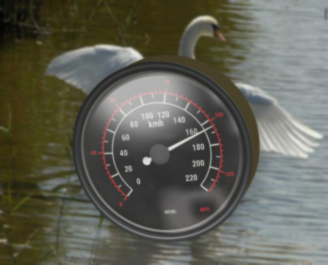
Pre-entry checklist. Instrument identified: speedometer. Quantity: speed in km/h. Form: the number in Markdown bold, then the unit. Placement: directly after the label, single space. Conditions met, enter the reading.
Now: **165** km/h
